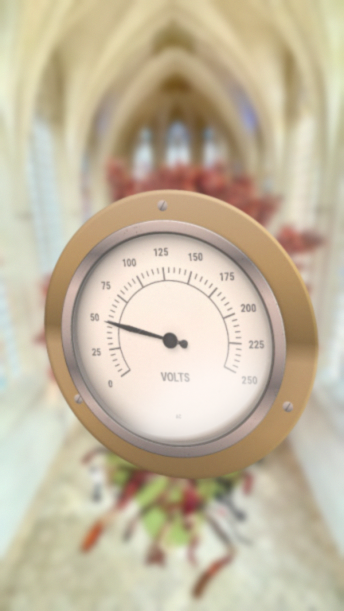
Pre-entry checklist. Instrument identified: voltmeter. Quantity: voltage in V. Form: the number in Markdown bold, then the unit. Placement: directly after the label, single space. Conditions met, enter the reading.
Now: **50** V
